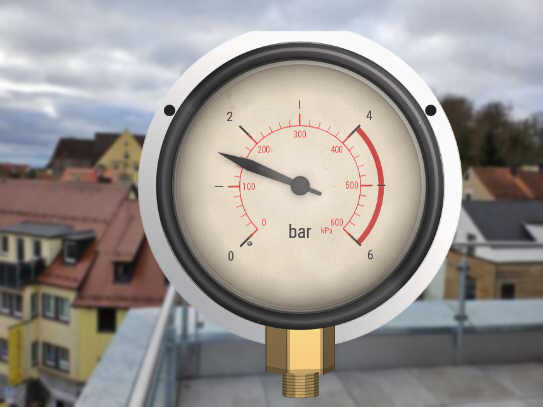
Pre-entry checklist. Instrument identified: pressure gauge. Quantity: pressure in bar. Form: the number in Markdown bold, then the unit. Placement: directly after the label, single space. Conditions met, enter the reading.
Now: **1.5** bar
